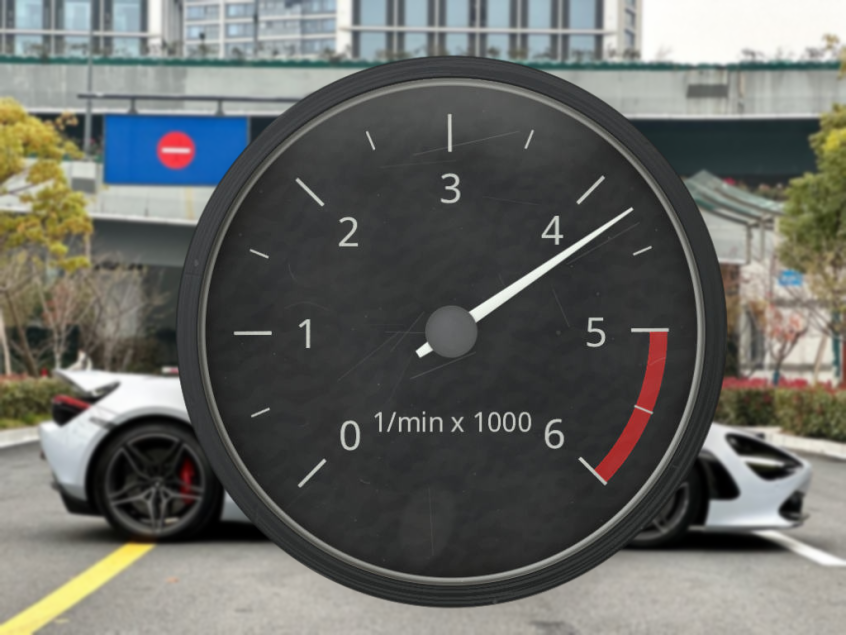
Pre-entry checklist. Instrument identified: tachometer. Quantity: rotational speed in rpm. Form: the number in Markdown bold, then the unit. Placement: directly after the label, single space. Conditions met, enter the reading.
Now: **4250** rpm
